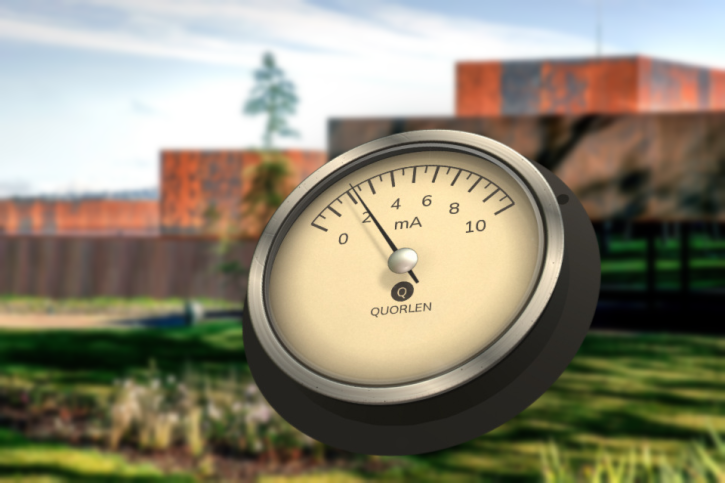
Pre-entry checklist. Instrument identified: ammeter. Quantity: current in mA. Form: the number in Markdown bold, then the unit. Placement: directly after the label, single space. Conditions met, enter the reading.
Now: **2.25** mA
